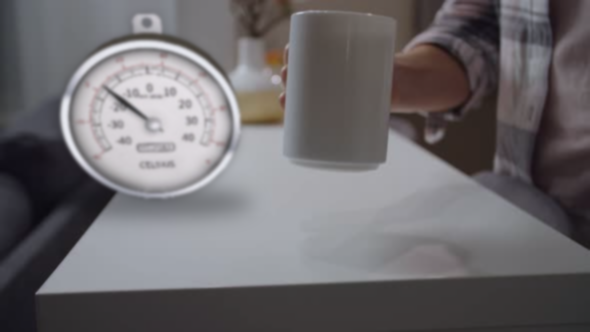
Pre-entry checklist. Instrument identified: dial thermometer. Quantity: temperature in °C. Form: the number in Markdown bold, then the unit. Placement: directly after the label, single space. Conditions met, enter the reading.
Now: **-15** °C
